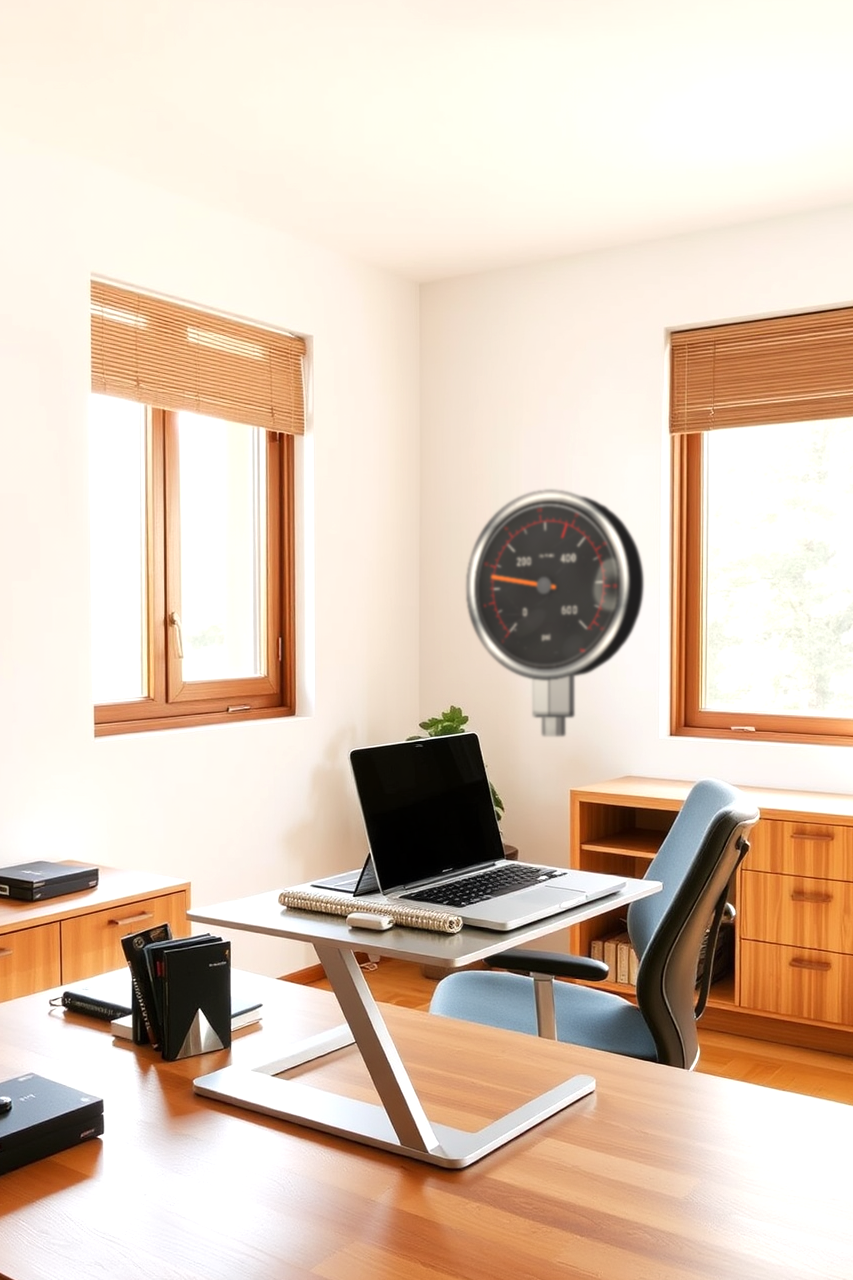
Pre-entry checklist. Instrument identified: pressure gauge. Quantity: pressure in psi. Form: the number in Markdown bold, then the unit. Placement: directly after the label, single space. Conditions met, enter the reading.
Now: **125** psi
